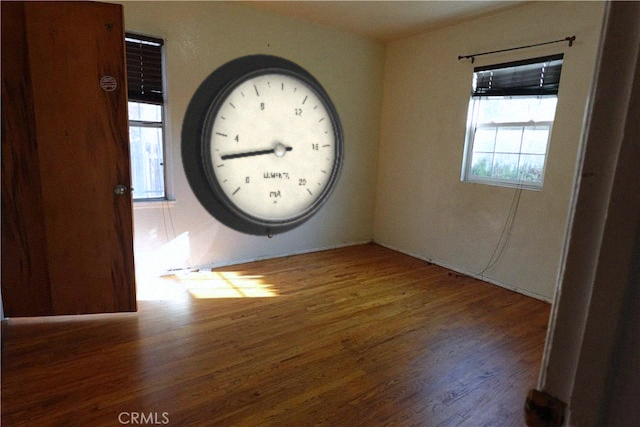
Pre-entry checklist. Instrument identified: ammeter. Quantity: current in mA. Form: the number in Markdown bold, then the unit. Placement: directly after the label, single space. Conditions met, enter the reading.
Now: **2.5** mA
